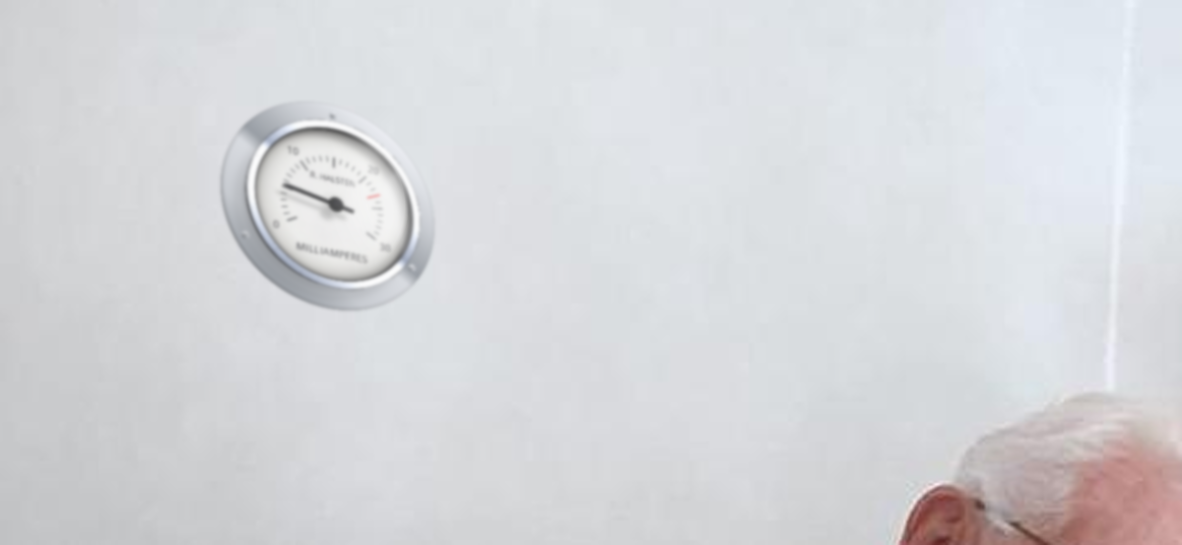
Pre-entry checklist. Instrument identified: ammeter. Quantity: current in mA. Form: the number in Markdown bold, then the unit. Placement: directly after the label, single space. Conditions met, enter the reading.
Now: **5** mA
